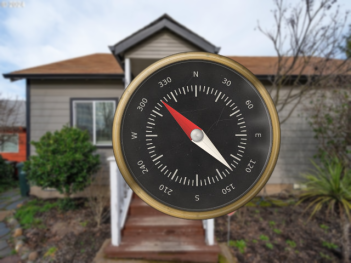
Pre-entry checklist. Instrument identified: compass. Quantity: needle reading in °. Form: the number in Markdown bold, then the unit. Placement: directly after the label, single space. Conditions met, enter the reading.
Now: **315** °
